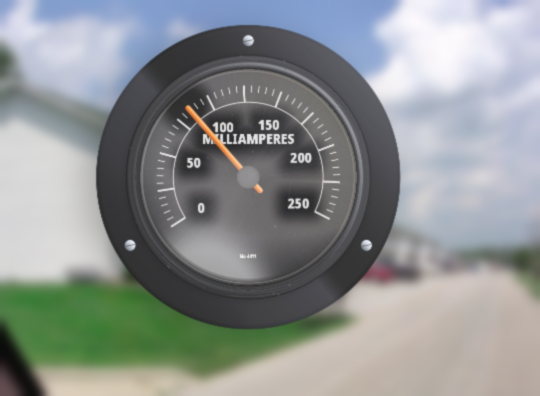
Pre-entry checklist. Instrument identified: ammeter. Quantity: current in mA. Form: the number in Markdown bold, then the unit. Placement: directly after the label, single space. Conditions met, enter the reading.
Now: **85** mA
